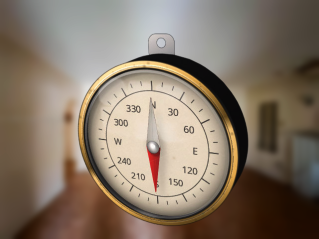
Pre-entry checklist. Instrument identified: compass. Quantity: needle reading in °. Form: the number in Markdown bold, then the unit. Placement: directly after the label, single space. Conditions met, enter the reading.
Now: **180** °
